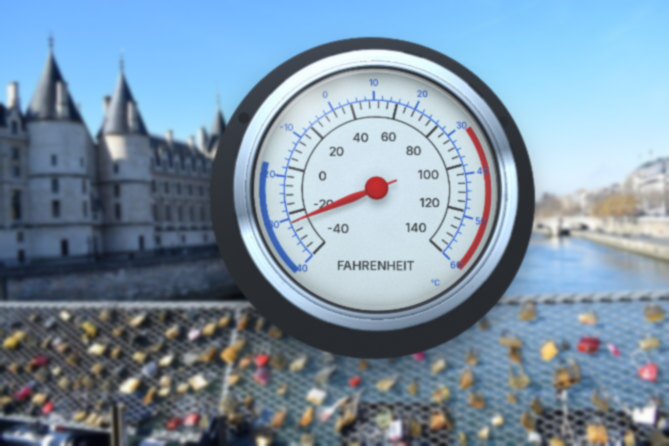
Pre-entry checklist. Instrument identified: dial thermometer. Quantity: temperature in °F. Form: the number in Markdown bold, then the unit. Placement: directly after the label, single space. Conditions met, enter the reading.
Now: **-24** °F
